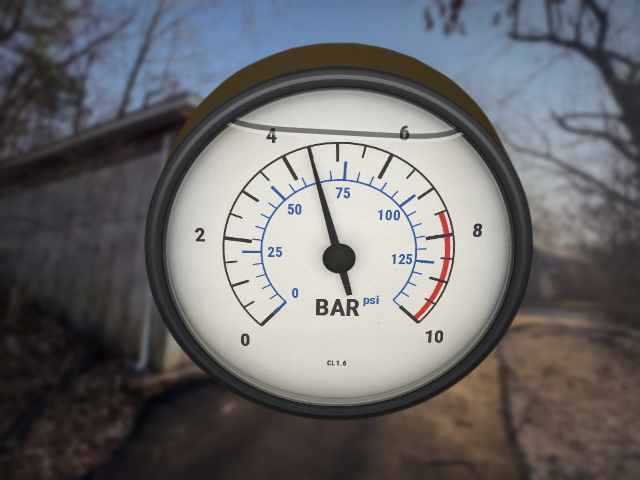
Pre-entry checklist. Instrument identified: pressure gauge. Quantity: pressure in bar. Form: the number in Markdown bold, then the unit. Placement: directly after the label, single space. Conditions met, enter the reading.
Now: **4.5** bar
